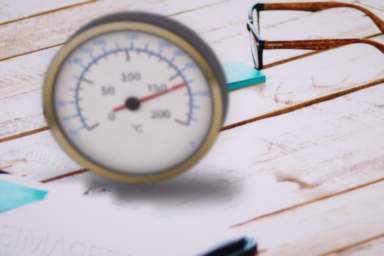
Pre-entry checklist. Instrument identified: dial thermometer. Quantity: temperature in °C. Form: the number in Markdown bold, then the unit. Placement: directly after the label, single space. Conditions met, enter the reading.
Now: **160** °C
